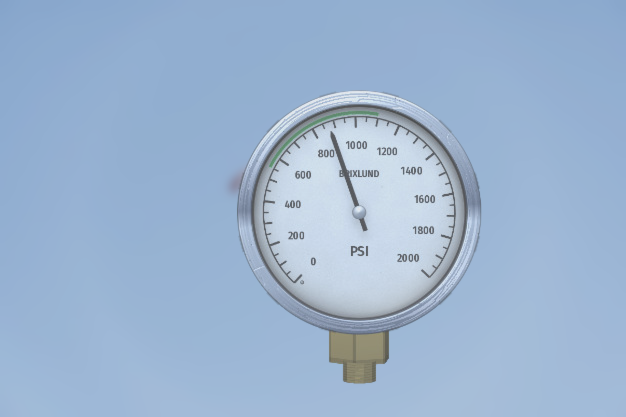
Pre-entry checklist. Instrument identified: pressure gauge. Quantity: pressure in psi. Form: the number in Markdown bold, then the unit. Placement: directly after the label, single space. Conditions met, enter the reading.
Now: **875** psi
